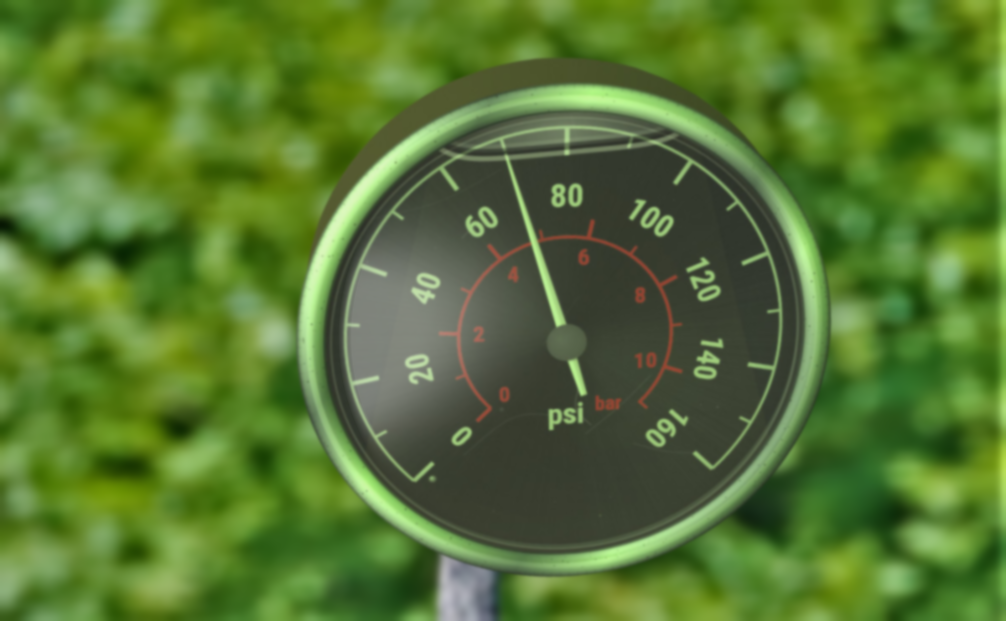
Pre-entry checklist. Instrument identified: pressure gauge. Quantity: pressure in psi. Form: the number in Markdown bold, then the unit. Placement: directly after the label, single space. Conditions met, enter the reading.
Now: **70** psi
